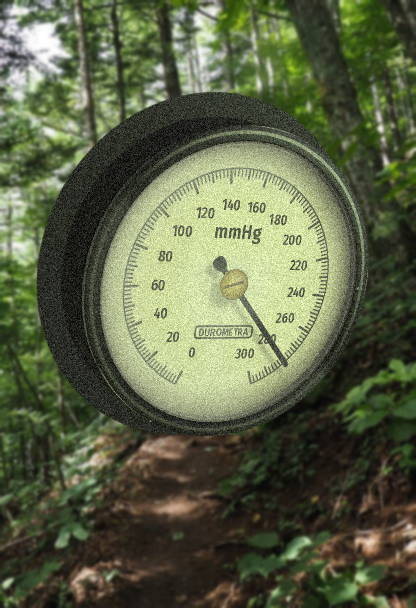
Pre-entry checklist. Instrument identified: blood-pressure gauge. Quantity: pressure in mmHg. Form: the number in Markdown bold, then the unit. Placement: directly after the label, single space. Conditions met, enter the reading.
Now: **280** mmHg
